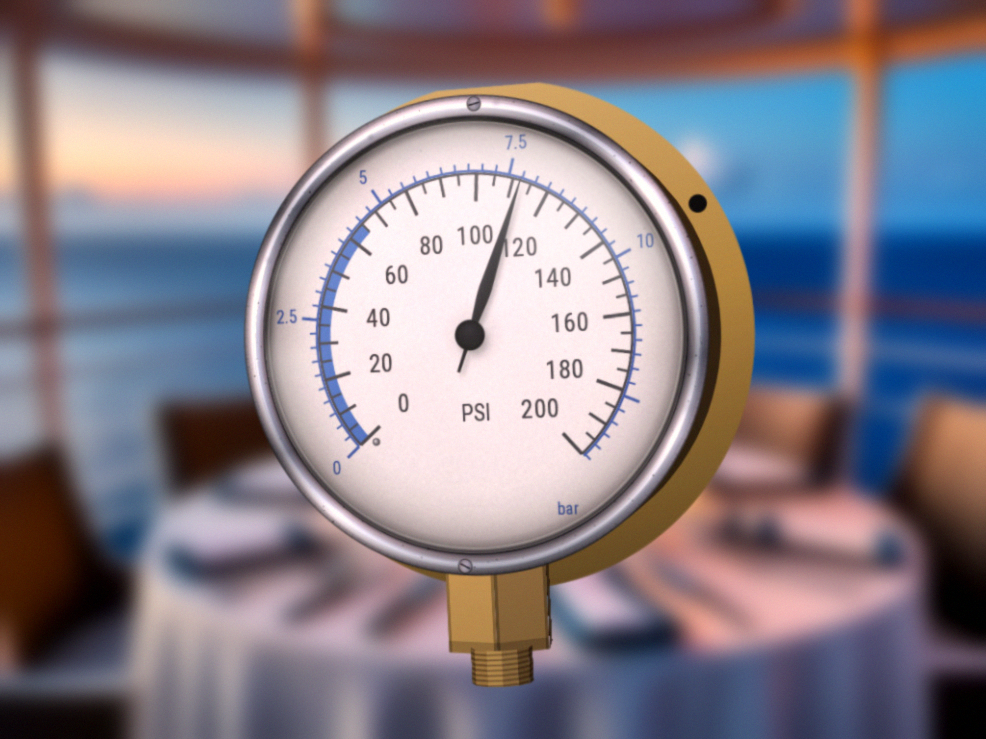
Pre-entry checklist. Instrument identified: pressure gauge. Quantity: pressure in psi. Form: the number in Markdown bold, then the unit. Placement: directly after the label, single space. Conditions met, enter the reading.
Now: **112.5** psi
